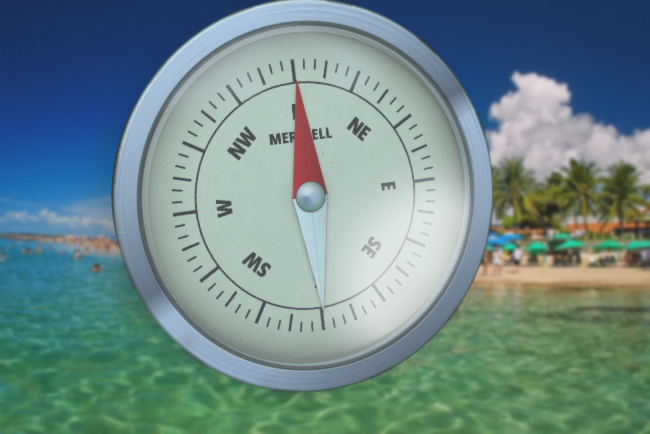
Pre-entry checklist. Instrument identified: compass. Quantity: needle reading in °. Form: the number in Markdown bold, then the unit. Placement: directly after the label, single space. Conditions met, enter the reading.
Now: **0** °
